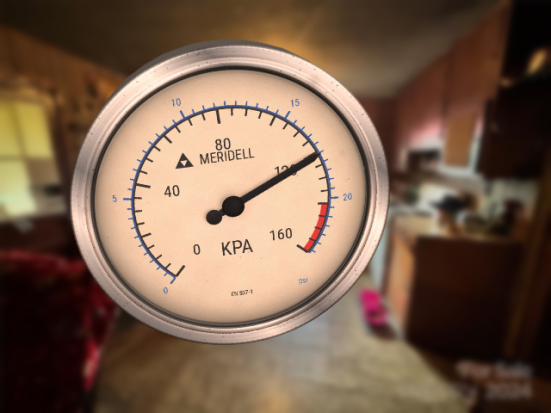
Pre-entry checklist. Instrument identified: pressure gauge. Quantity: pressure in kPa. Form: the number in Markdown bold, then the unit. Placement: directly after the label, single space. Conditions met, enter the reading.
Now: **120** kPa
